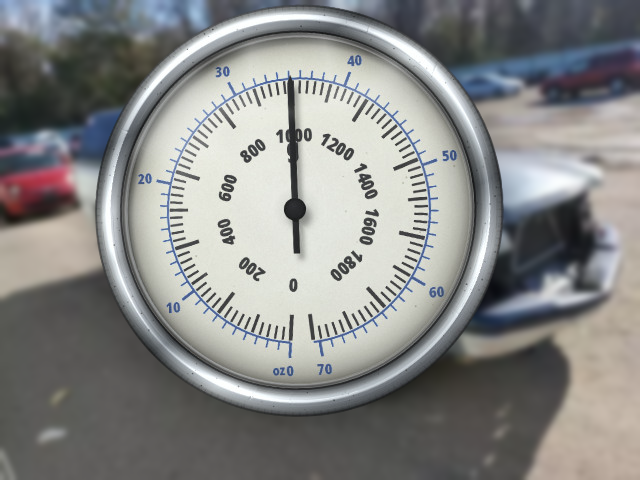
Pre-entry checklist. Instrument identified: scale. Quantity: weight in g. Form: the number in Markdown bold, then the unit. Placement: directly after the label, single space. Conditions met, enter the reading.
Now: **1000** g
